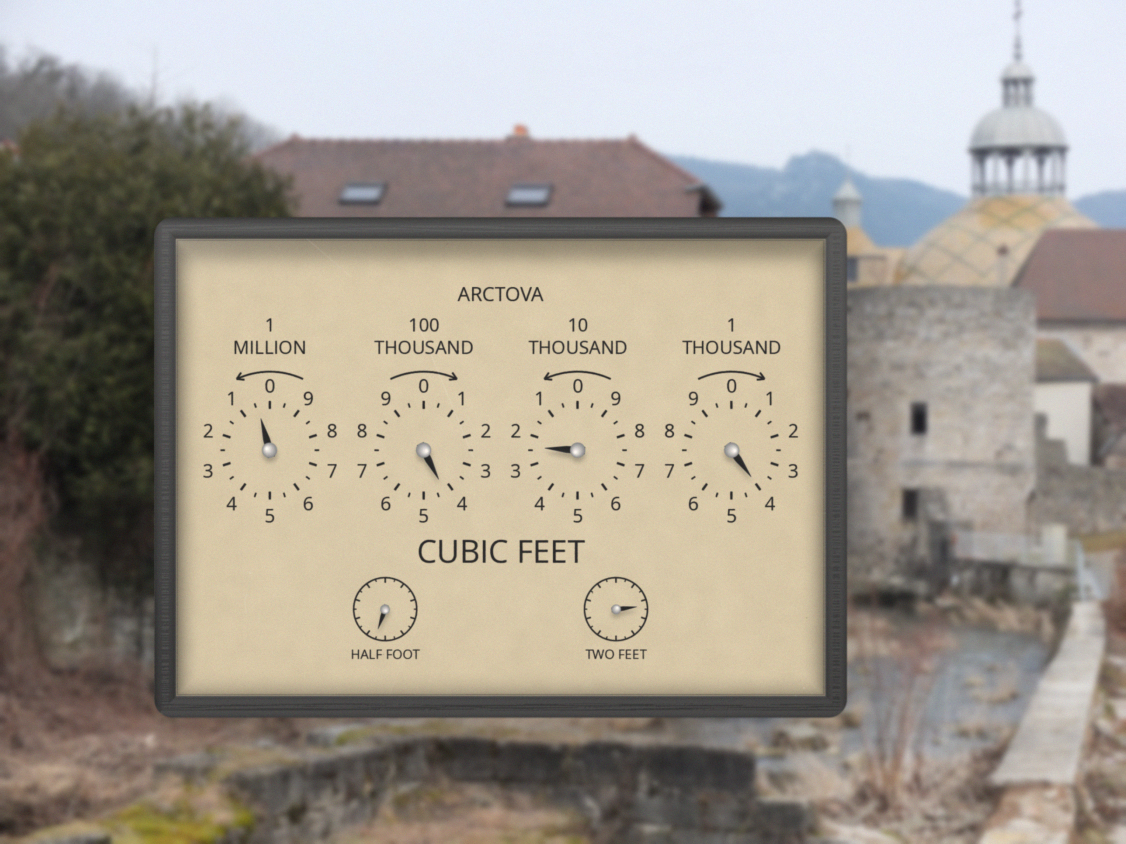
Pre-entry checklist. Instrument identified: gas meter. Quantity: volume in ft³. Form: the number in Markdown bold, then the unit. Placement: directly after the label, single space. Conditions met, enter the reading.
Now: **42400** ft³
